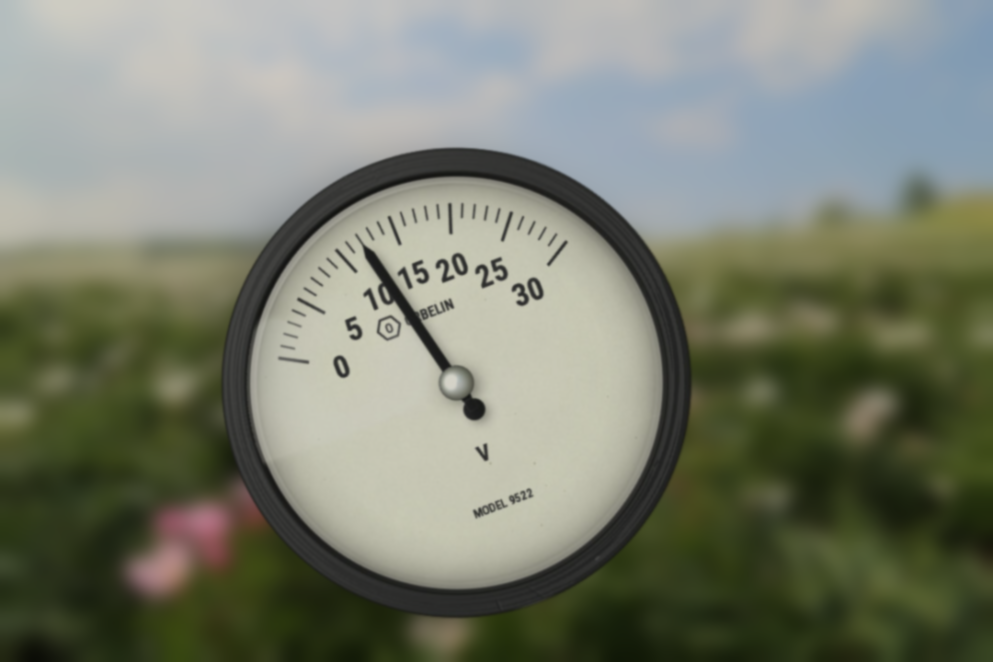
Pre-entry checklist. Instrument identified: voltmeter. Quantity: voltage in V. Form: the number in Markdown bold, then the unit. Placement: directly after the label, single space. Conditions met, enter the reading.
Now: **12** V
